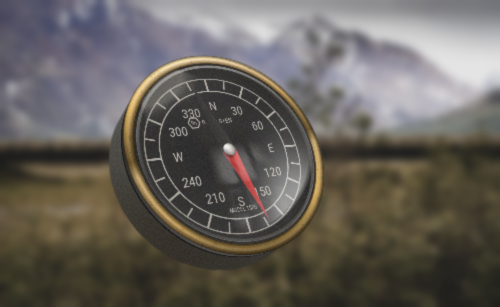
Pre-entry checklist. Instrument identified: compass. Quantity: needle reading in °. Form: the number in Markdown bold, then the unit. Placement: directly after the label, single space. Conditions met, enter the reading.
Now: **165** °
